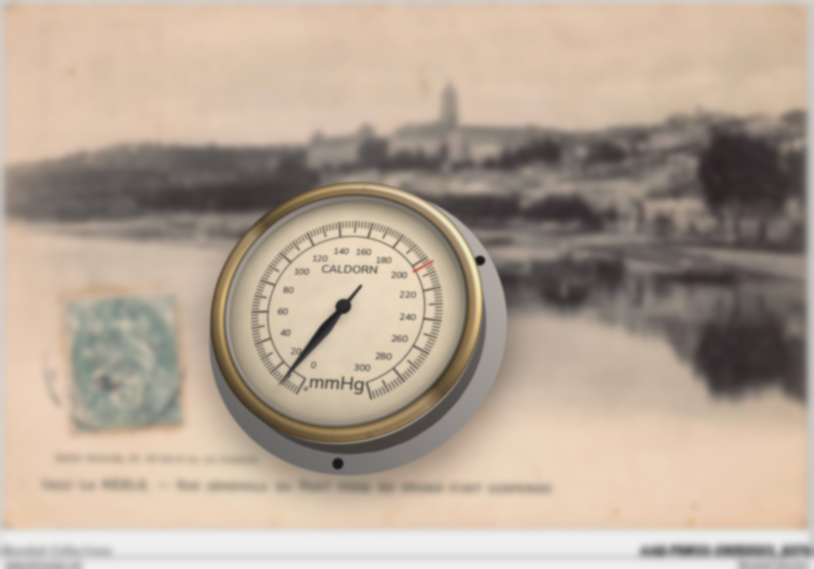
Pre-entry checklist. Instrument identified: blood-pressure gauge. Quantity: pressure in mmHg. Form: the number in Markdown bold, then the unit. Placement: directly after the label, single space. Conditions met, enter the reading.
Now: **10** mmHg
